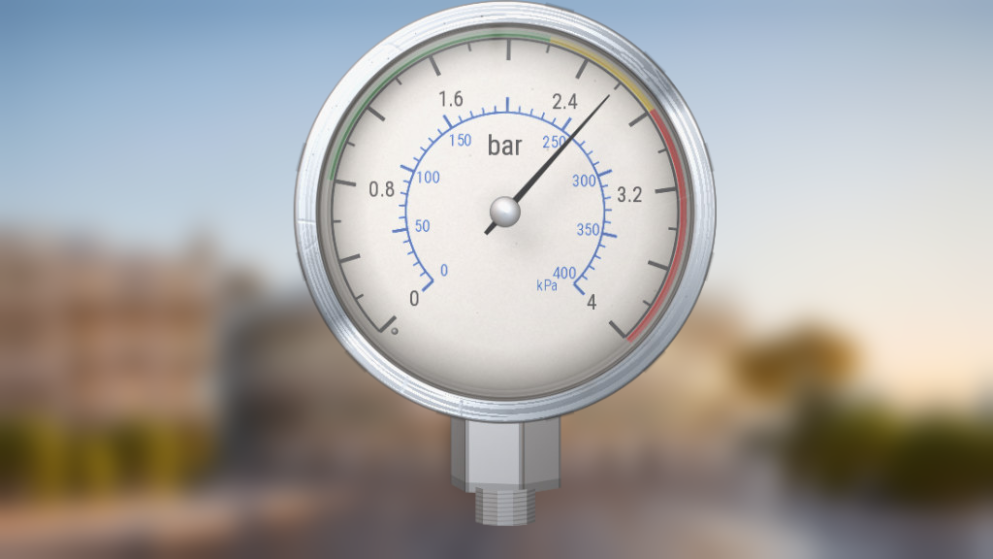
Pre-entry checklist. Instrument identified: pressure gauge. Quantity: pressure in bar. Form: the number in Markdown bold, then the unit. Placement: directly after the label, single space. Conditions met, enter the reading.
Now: **2.6** bar
